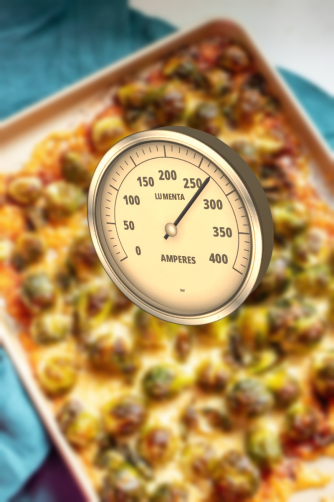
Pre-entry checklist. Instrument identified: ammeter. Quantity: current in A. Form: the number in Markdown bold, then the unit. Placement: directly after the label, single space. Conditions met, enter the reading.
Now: **270** A
